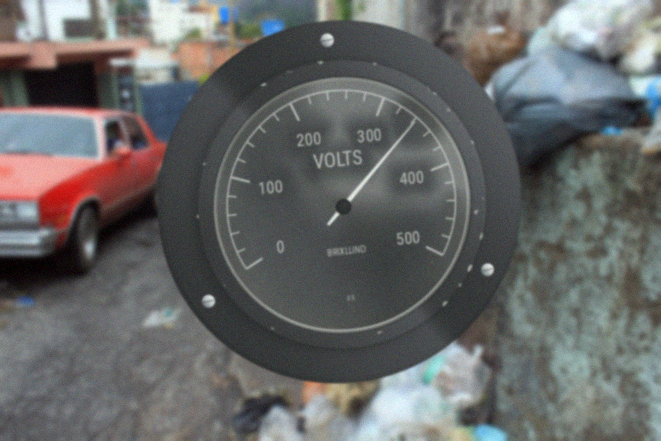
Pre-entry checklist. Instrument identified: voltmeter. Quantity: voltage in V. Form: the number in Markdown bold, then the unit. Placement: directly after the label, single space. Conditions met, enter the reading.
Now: **340** V
